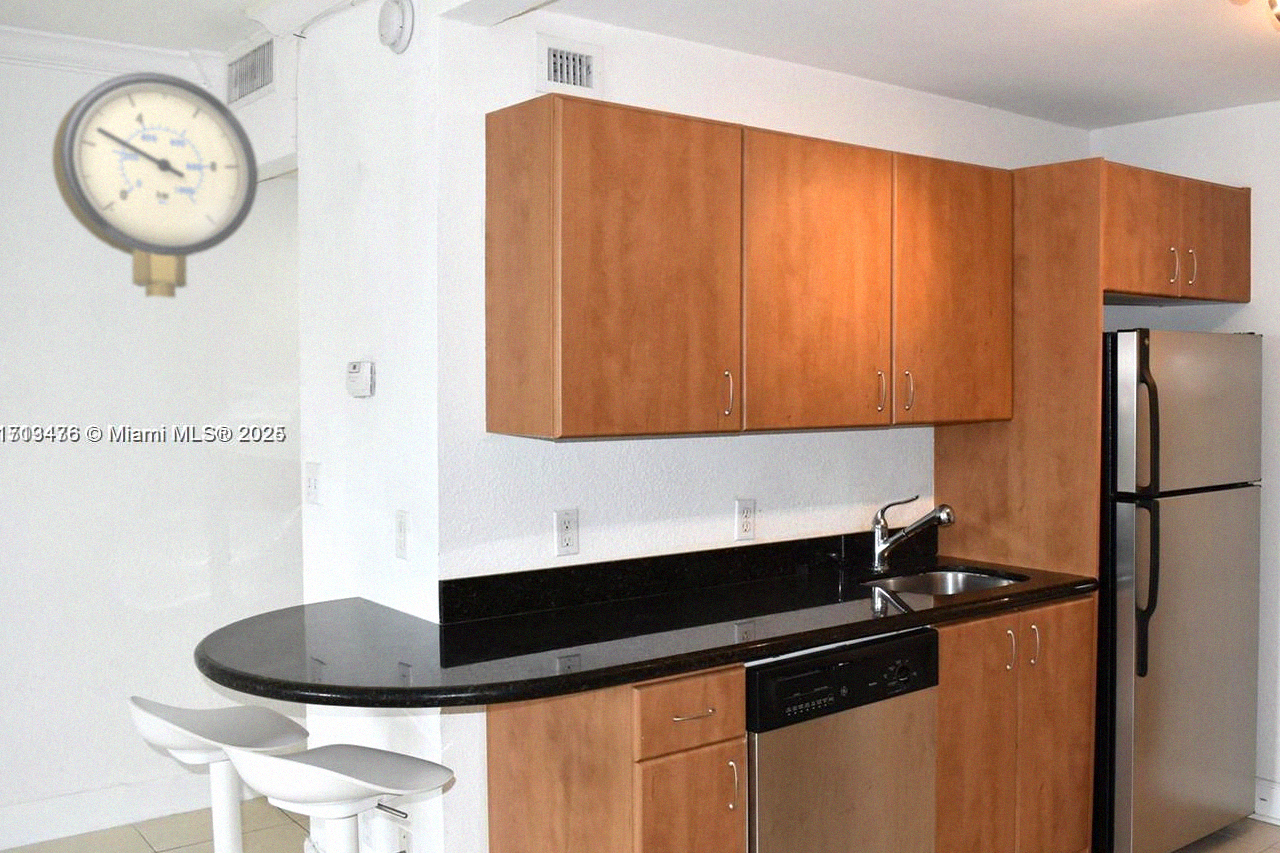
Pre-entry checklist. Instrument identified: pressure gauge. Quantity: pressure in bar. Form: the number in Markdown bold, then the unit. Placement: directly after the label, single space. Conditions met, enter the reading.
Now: **2.5** bar
